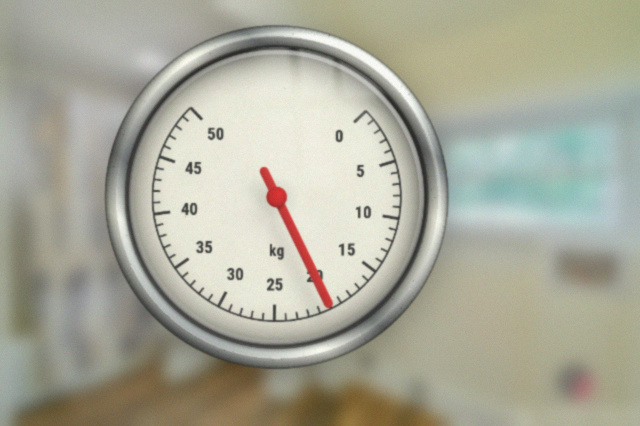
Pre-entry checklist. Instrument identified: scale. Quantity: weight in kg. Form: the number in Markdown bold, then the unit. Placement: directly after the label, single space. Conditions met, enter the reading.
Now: **20** kg
